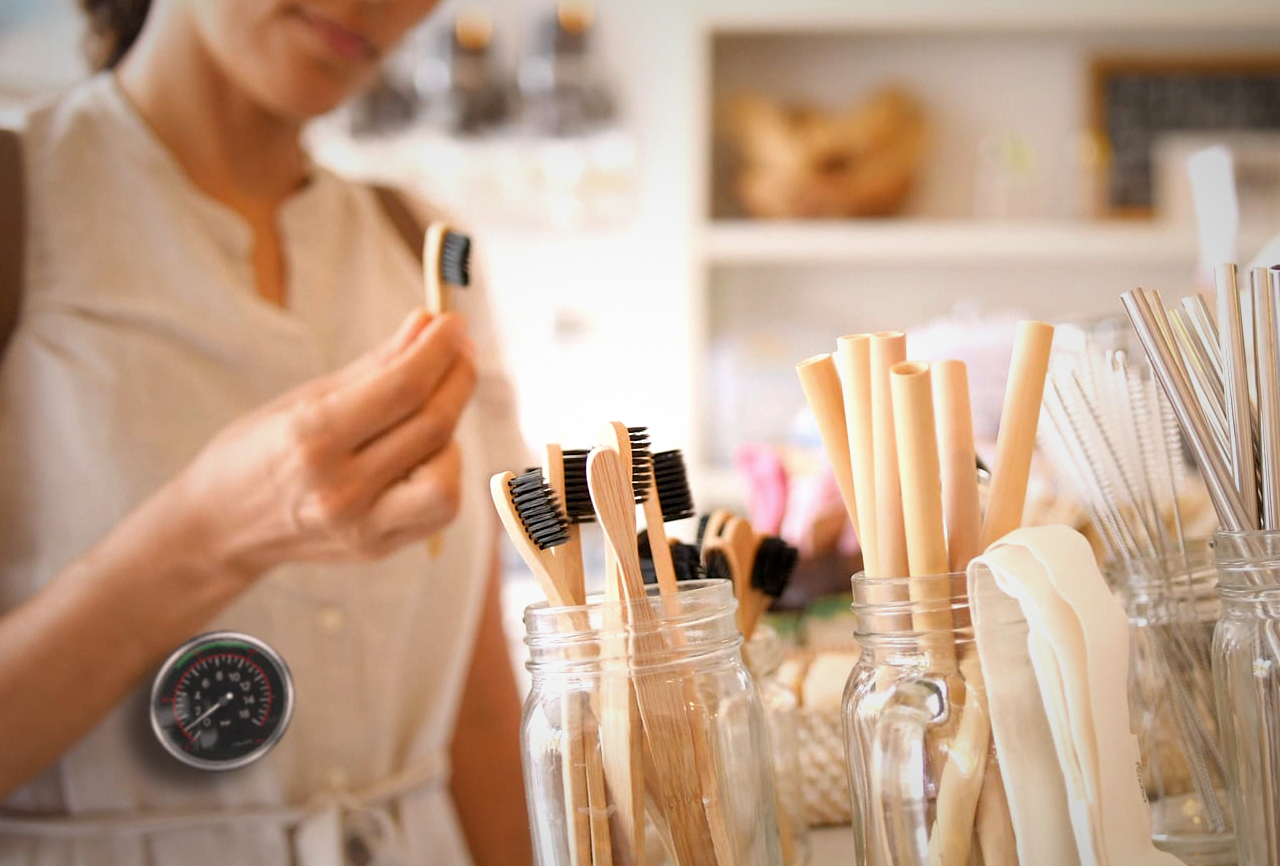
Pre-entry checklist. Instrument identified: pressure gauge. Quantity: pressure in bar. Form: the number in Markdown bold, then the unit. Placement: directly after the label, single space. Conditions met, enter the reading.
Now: **1** bar
